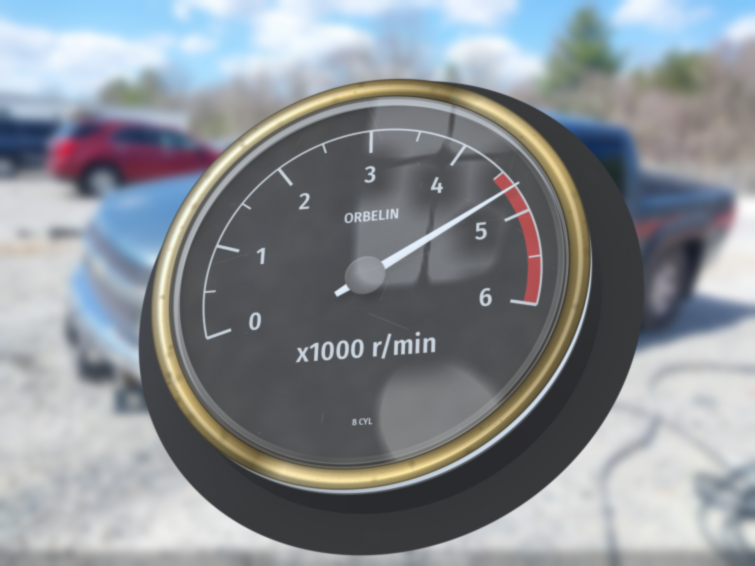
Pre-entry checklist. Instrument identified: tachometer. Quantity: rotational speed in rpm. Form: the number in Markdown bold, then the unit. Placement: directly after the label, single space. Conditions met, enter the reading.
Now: **4750** rpm
